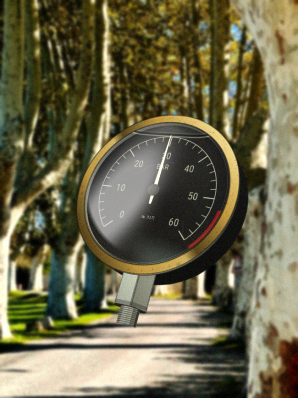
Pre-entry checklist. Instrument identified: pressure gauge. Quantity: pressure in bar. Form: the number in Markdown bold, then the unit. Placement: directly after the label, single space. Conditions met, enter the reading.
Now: **30** bar
